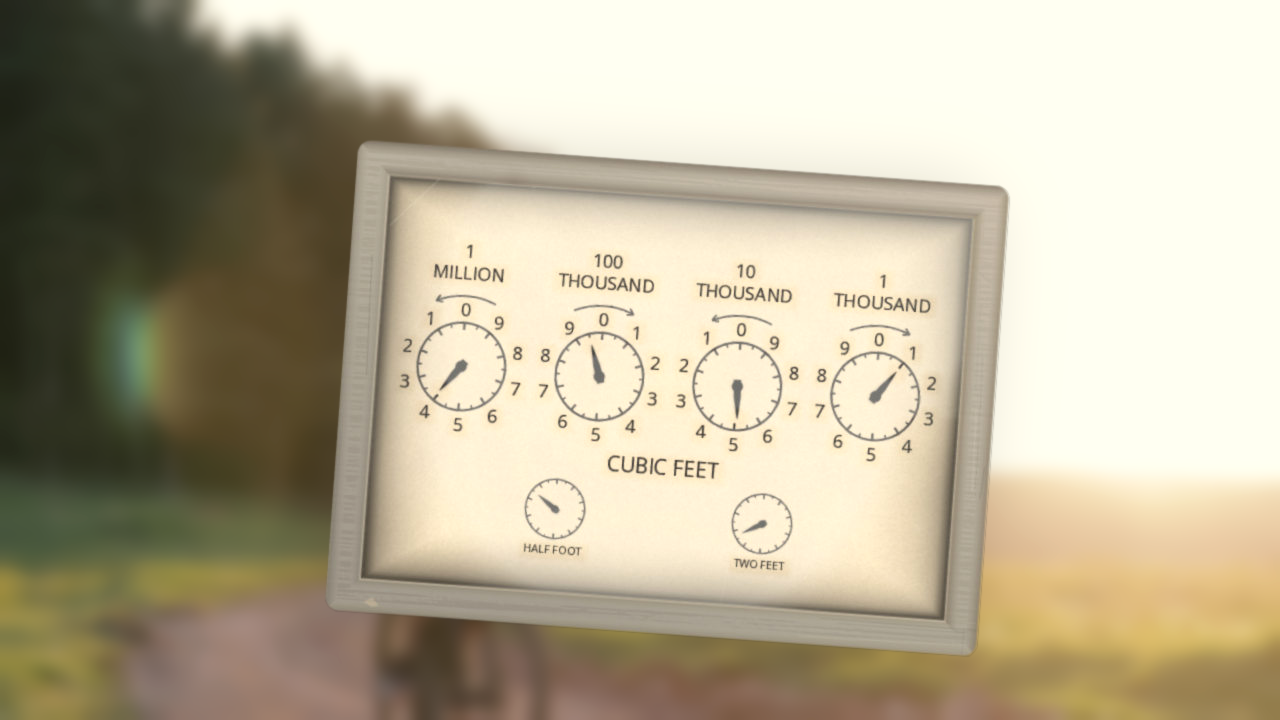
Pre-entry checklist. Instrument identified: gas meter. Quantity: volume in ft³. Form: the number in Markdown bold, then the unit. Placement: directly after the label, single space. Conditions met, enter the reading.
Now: **395100** ft³
